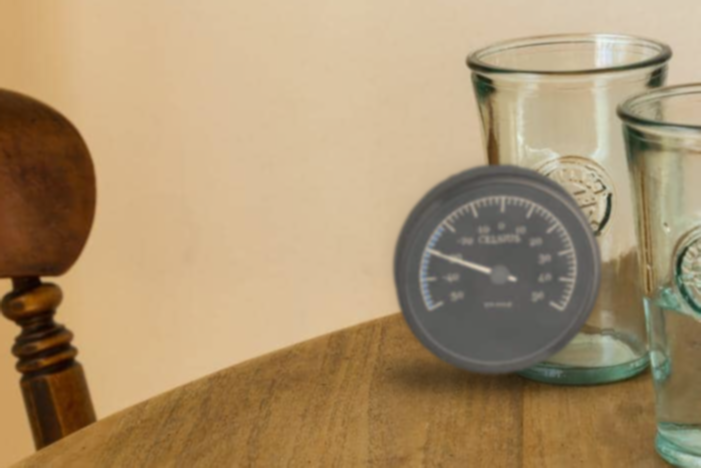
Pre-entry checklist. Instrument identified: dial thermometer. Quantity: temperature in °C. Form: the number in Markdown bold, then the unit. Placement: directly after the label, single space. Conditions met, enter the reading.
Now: **-30** °C
